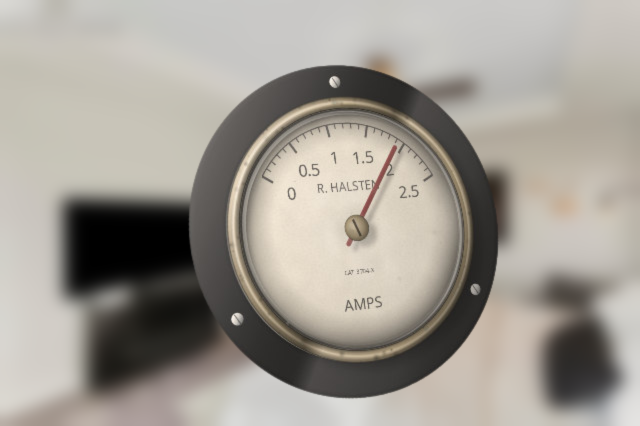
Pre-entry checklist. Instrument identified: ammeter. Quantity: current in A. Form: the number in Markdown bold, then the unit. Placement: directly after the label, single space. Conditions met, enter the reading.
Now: **1.9** A
